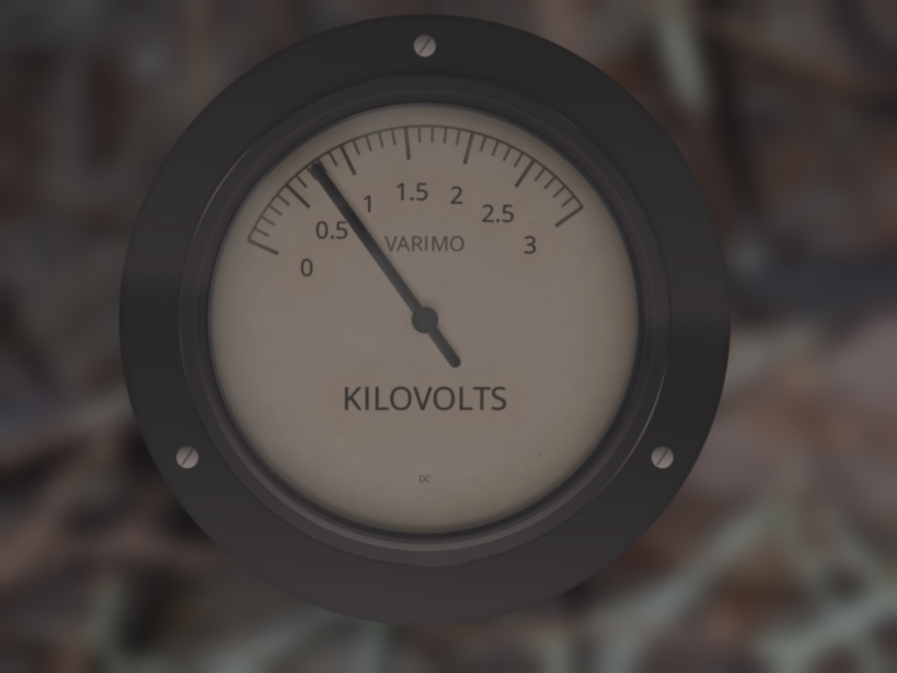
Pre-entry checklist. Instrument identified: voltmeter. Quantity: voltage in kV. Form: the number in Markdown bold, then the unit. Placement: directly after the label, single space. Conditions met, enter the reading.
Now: **0.75** kV
